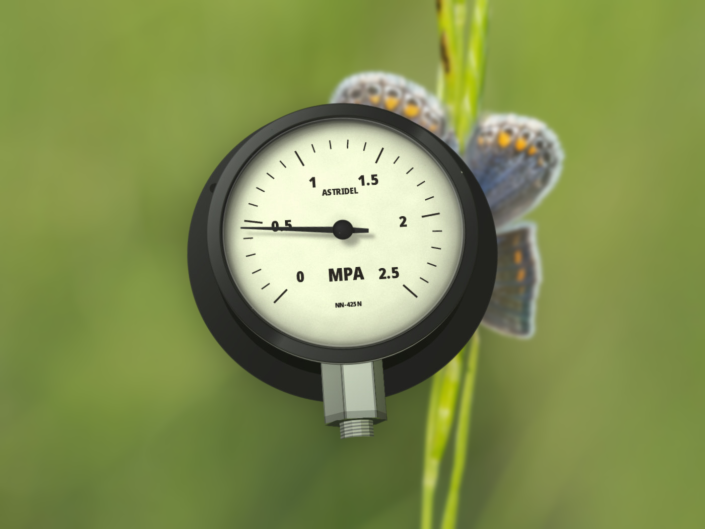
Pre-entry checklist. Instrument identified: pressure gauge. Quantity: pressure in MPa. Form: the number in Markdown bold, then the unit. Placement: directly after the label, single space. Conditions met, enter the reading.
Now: **0.45** MPa
